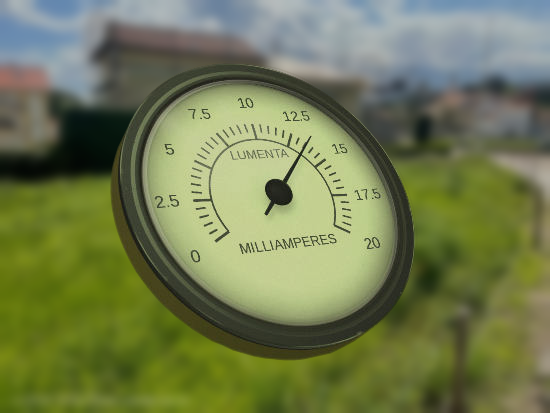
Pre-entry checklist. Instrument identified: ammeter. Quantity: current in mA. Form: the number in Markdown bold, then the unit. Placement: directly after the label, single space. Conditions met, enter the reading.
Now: **13.5** mA
